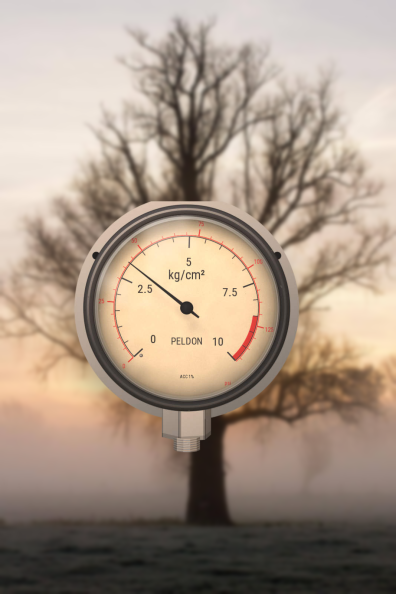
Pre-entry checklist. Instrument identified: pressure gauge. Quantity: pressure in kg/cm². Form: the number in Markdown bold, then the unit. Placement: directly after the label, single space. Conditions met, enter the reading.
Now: **3** kg/cm²
